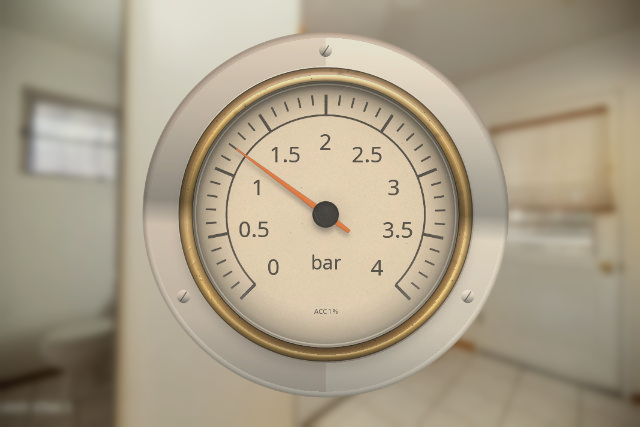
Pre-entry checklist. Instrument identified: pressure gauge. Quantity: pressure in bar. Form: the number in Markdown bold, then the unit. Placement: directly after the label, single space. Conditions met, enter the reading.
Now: **1.2** bar
